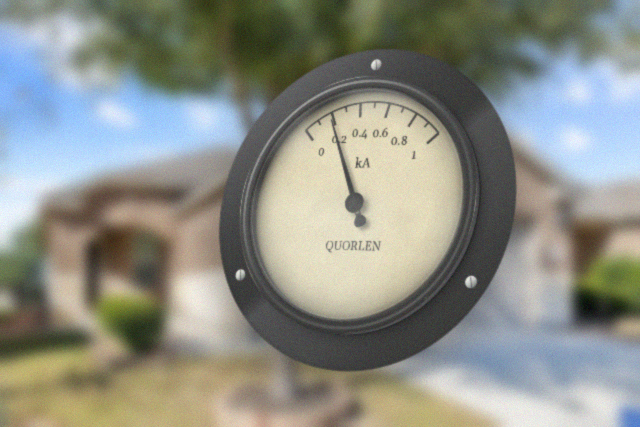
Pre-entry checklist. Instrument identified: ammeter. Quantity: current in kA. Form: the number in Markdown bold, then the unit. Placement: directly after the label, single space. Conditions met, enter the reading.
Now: **0.2** kA
